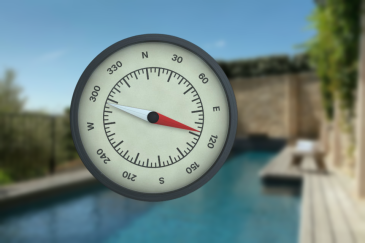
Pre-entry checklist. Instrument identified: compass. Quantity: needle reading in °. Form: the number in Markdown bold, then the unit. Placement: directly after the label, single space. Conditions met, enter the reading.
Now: **115** °
